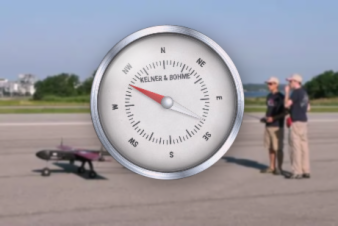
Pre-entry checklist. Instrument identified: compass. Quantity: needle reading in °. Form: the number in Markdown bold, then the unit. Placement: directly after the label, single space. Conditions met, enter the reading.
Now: **300** °
